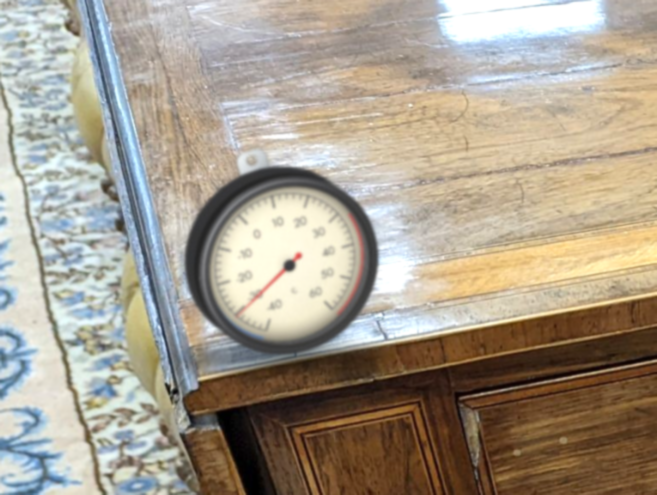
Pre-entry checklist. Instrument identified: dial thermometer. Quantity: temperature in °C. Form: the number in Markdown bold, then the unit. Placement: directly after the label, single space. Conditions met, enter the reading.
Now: **-30** °C
